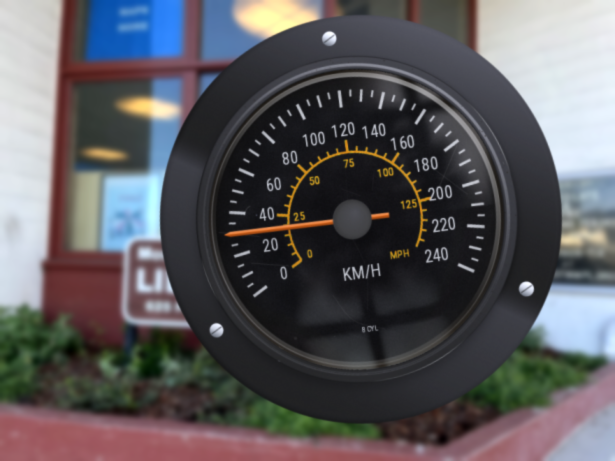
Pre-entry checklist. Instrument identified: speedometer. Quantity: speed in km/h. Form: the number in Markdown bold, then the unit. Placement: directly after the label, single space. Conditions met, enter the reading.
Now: **30** km/h
